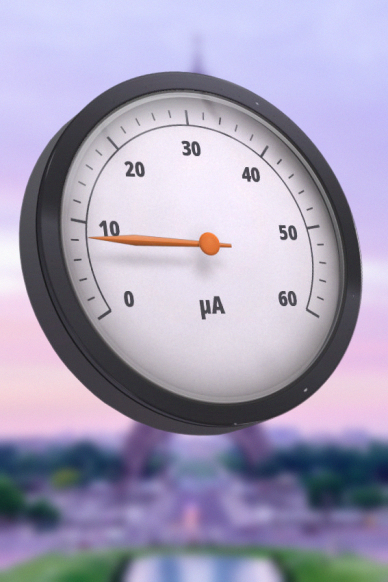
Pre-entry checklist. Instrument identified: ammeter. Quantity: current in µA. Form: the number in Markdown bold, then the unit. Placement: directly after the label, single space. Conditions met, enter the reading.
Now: **8** µA
